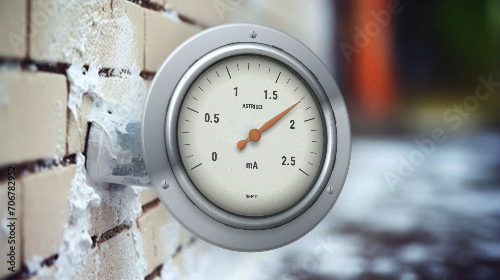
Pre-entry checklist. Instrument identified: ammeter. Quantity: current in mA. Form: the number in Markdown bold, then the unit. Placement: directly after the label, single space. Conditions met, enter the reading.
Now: **1.8** mA
